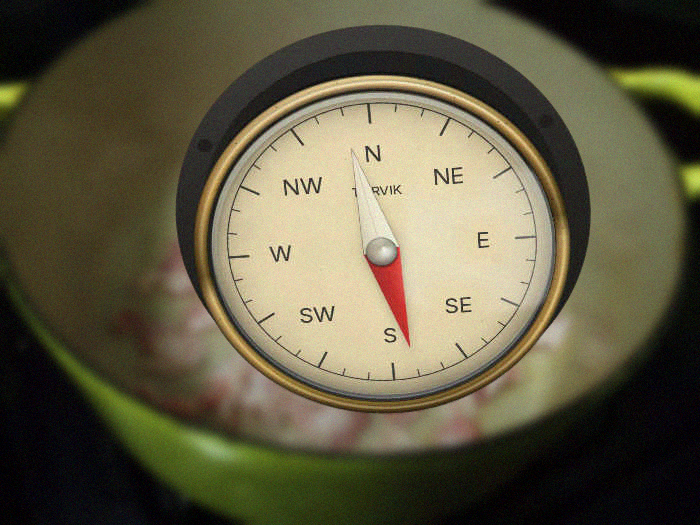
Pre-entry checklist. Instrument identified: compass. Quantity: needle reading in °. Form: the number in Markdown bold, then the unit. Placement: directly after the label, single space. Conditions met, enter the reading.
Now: **170** °
